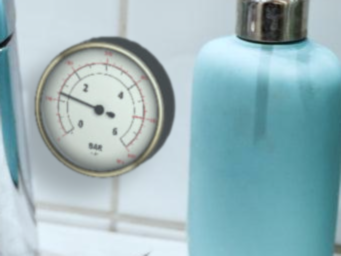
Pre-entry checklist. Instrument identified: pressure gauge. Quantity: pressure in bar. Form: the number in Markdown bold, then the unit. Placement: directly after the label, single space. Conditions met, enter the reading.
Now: **1.25** bar
